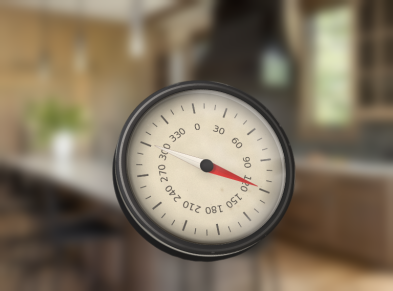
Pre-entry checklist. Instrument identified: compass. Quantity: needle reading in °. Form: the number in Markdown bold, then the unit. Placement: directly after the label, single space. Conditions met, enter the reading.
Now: **120** °
